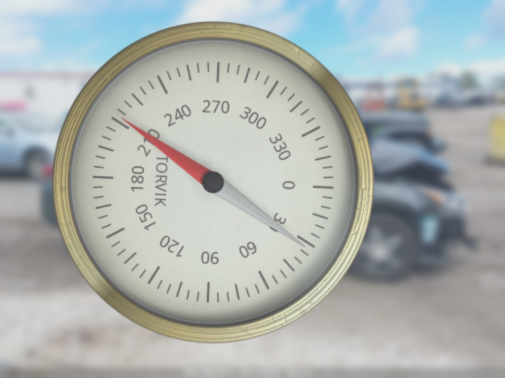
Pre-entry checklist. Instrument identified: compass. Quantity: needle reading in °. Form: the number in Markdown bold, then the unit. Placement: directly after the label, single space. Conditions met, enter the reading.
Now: **212.5** °
